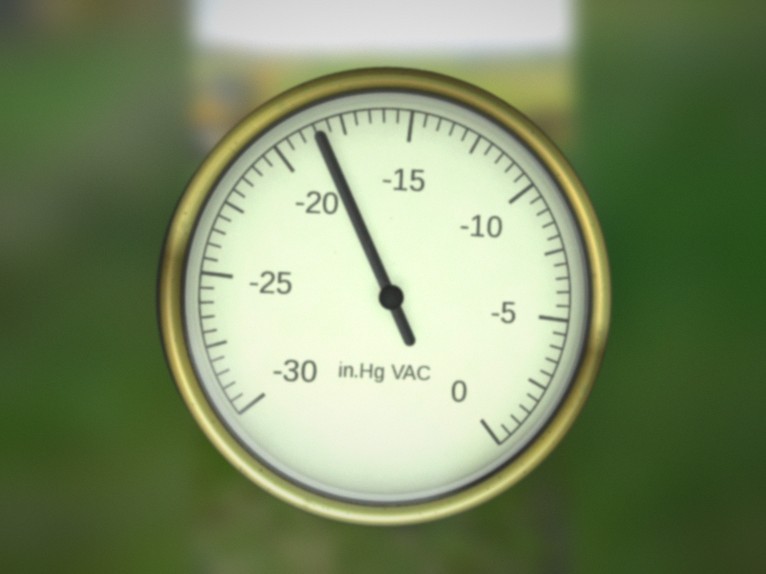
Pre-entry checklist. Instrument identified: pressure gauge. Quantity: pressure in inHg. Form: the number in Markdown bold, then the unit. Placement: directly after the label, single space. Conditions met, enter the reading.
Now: **-18.5** inHg
